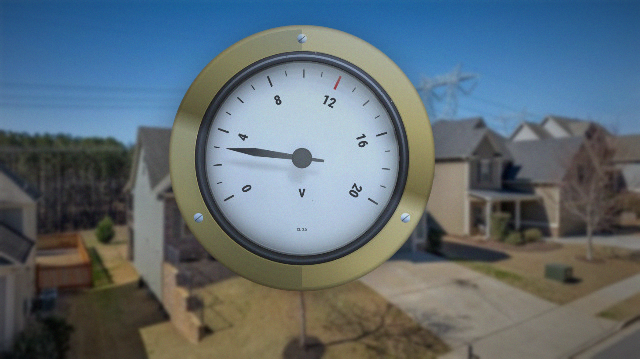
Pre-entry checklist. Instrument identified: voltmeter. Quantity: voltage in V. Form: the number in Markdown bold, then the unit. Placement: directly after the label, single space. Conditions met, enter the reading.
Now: **3** V
